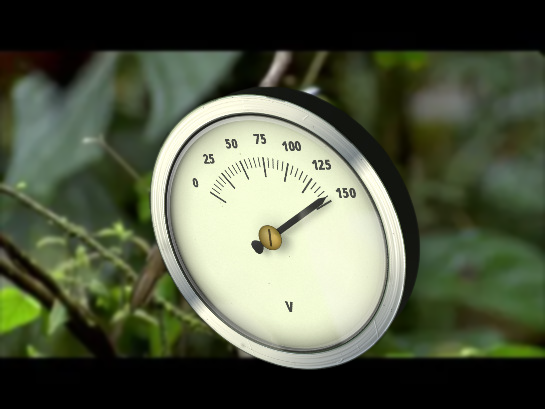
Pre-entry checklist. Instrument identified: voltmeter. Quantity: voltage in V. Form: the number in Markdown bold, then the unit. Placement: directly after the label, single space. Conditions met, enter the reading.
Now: **145** V
